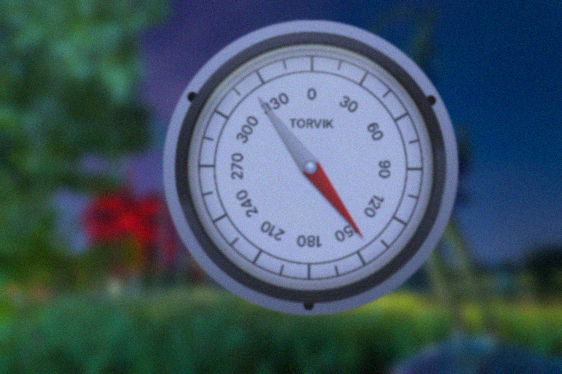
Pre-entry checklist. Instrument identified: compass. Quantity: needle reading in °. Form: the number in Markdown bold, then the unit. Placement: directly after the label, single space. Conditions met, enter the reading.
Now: **142.5** °
